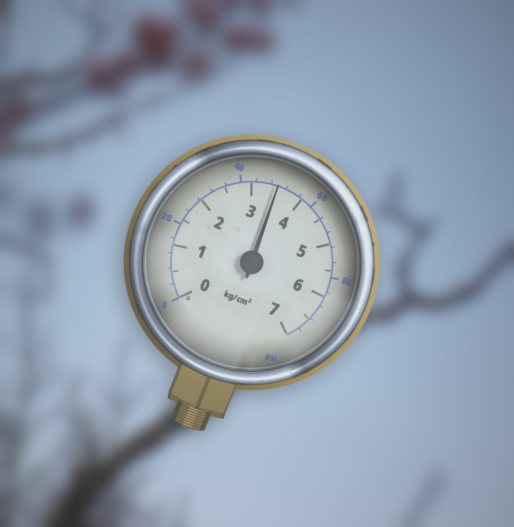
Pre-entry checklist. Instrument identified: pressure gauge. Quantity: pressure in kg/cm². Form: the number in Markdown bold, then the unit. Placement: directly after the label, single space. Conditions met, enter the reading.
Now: **3.5** kg/cm²
